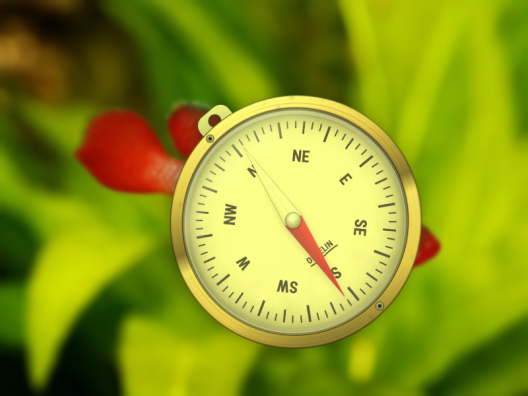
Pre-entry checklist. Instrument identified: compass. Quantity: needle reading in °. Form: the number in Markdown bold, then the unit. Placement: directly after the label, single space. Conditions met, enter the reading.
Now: **185** °
